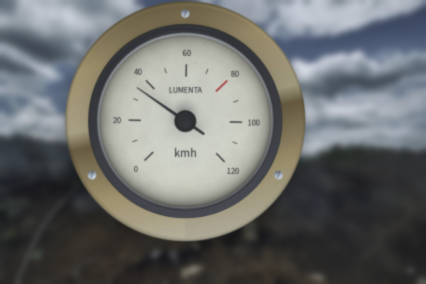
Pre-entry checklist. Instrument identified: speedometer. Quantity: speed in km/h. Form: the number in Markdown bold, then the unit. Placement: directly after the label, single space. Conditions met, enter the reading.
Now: **35** km/h
